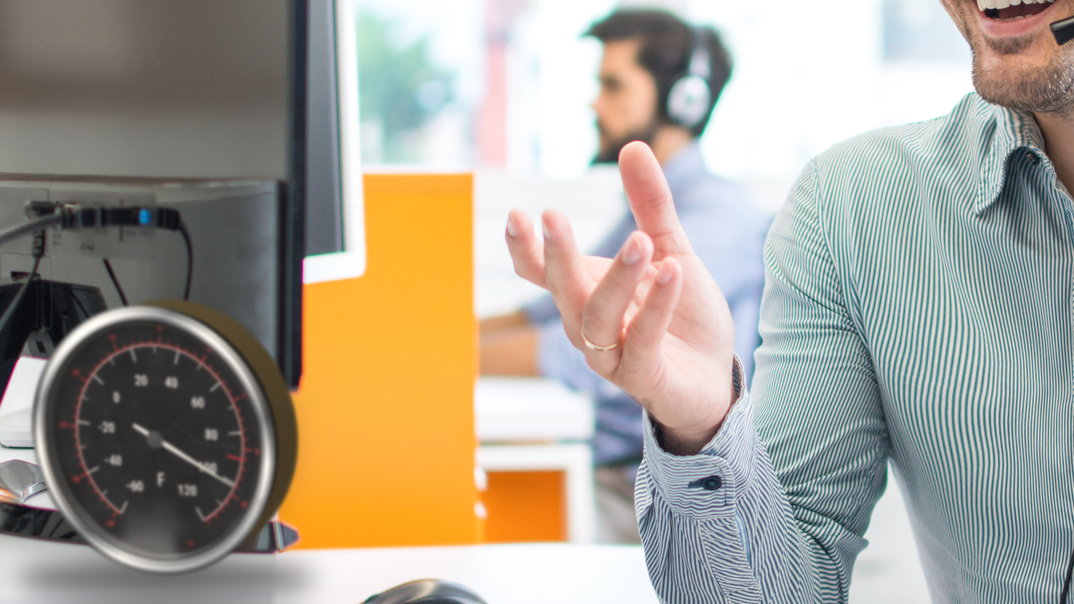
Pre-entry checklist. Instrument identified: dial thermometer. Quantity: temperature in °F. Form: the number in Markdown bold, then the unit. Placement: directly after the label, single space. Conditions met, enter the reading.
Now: **100** °F
